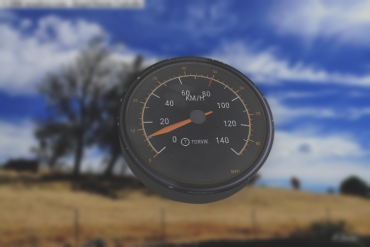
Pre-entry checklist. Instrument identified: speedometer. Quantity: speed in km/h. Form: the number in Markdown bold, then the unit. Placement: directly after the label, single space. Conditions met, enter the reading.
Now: **10** km/h
